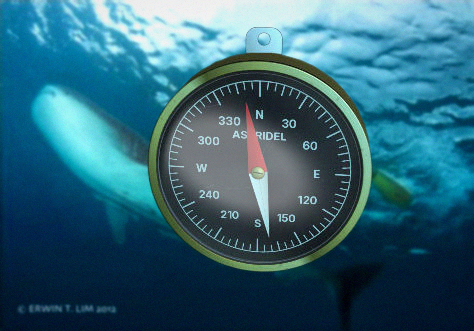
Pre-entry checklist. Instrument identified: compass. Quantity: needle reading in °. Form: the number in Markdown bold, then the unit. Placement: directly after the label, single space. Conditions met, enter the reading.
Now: **350** °
